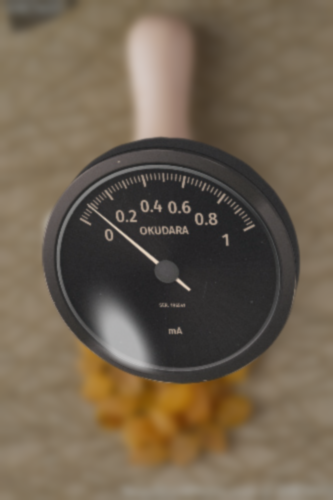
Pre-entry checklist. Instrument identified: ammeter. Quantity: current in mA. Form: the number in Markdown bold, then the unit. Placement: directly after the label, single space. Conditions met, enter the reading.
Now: **0.1** mA
